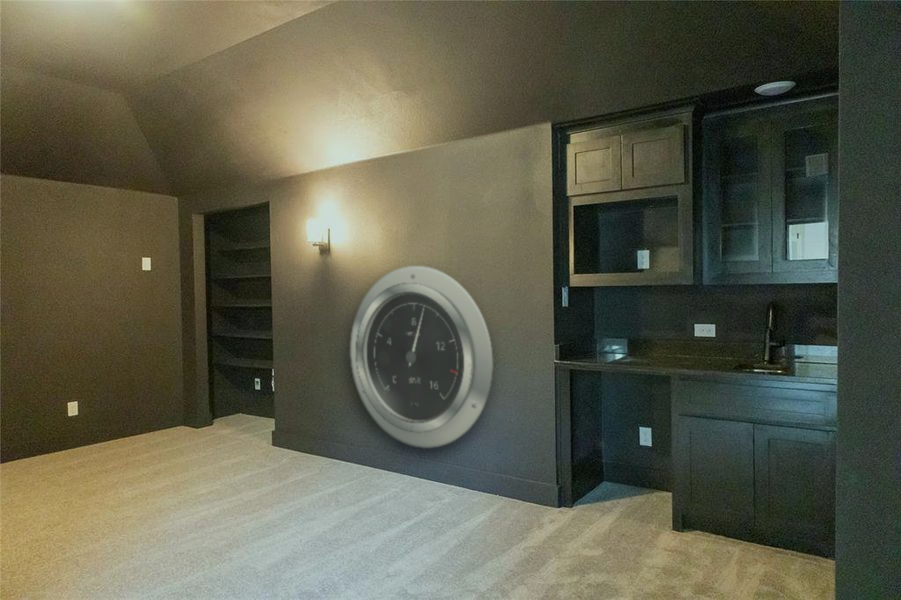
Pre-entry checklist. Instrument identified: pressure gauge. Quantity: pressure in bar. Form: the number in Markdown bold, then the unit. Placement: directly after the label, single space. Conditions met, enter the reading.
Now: **9** bar
